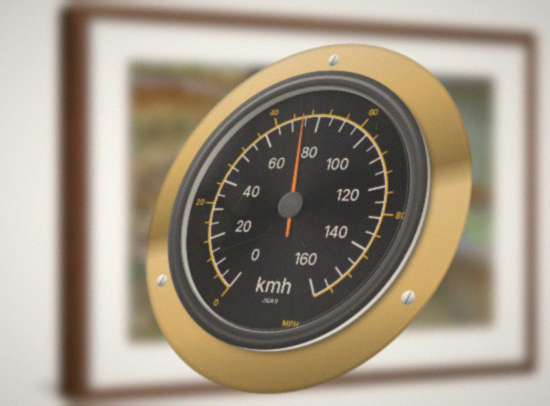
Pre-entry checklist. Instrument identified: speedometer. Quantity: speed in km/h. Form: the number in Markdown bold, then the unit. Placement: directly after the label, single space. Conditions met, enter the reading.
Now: **75** km/h
